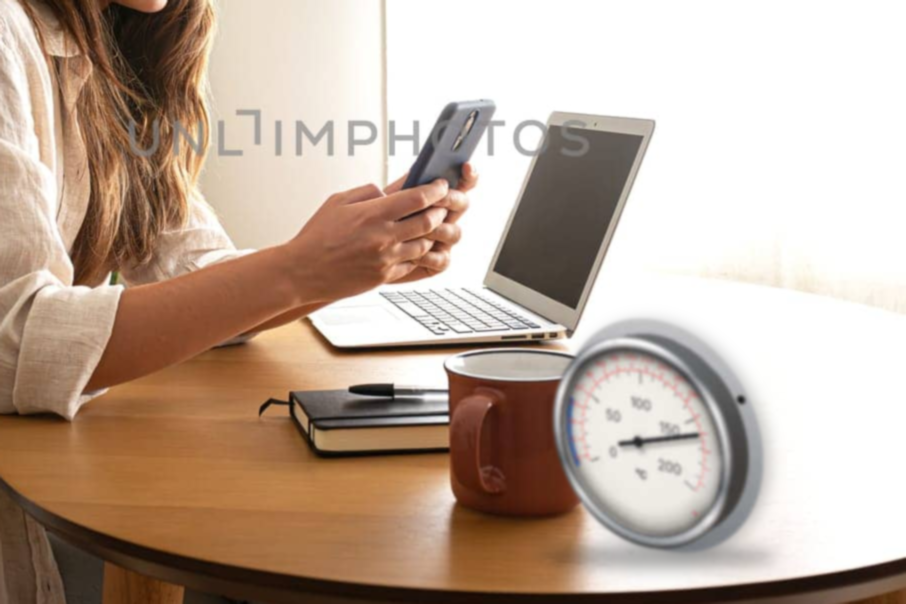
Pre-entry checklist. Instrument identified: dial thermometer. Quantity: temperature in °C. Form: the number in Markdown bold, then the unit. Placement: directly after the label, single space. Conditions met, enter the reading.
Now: **160** °C
